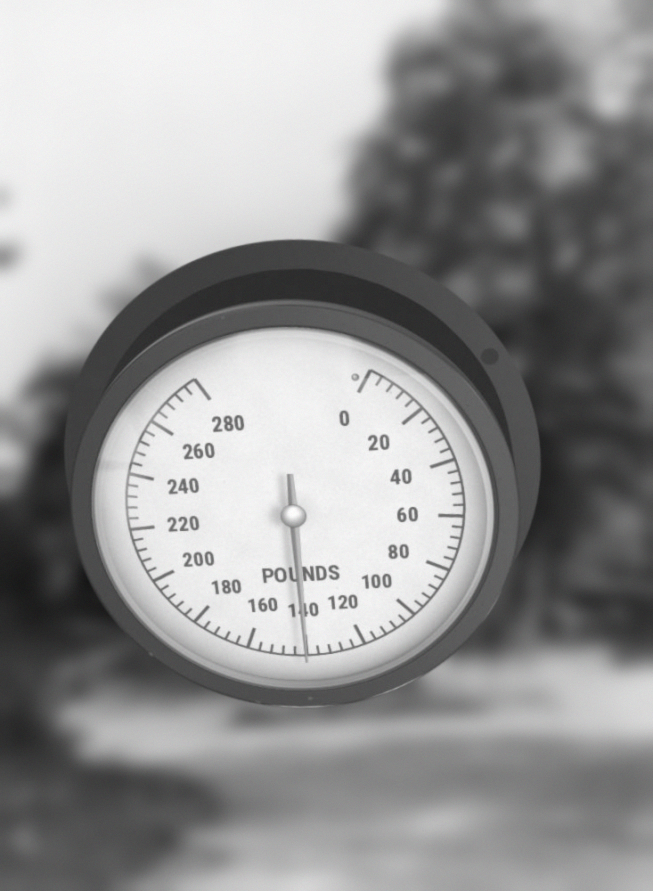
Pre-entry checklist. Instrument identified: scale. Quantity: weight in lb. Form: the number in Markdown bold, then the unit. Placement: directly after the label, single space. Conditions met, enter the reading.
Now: **140** lb
